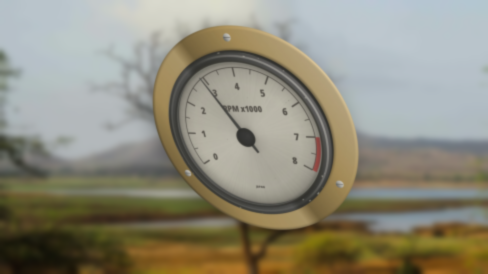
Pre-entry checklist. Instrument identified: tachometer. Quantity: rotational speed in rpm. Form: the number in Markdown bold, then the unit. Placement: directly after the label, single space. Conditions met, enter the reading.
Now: **3000** rpm
